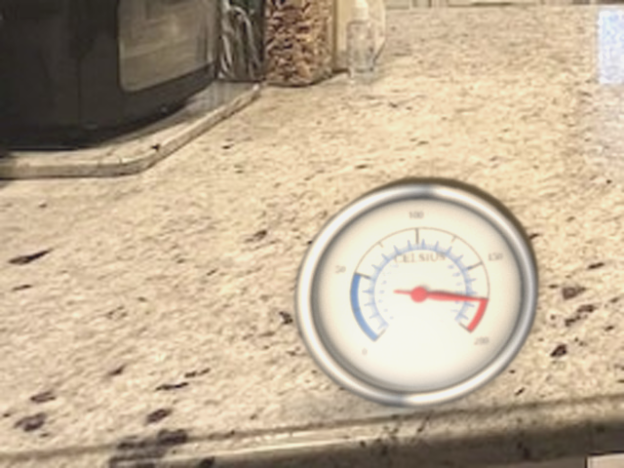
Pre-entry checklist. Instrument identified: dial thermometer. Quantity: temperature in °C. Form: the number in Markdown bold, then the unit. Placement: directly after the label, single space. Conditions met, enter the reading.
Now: **175** °C
